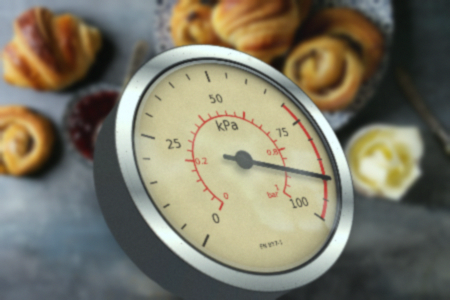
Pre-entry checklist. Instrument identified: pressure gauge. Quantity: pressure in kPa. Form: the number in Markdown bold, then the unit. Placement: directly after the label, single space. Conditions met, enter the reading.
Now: **90** kPa
